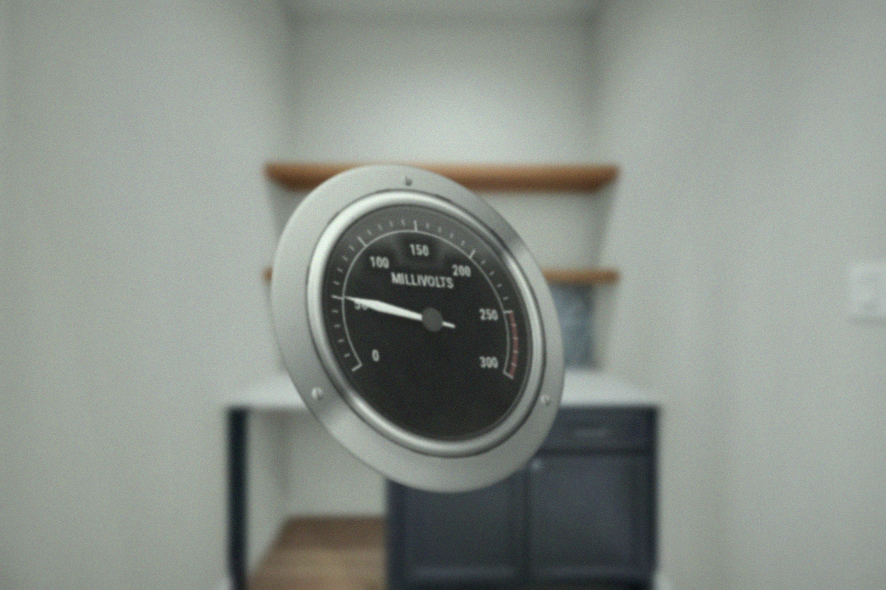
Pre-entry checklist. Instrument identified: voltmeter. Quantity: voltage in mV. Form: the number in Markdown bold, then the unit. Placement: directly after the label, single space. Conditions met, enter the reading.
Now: **50** mV
